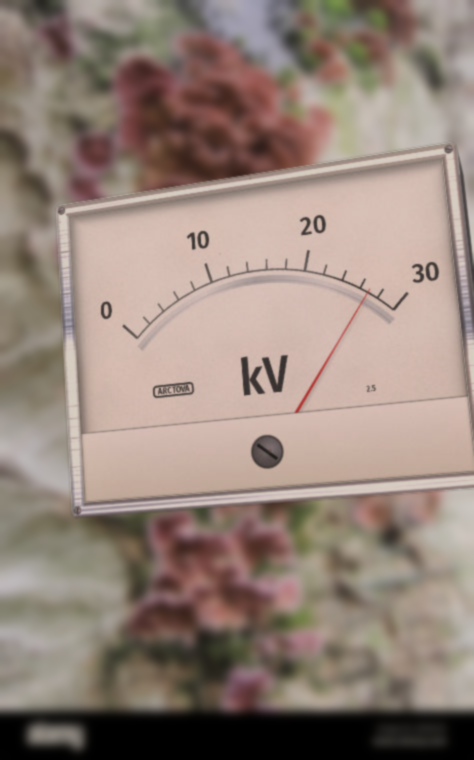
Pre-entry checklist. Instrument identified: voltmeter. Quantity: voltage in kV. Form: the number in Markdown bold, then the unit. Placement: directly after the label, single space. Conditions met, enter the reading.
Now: **27** kV
